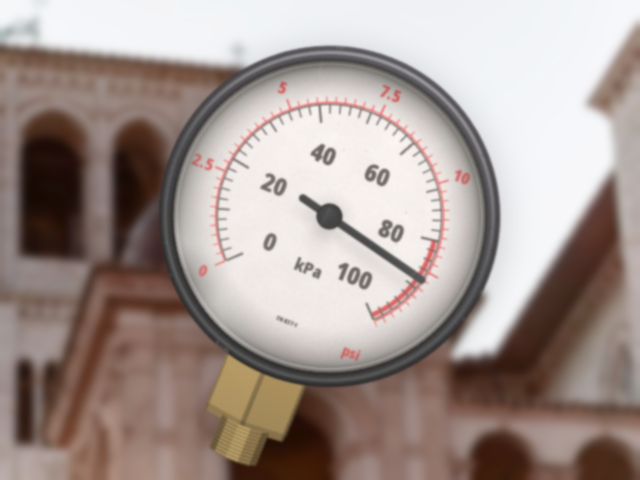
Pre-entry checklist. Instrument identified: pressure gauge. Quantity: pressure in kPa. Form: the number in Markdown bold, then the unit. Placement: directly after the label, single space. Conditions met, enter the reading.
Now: **88** kPa
